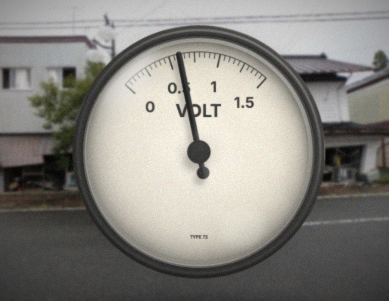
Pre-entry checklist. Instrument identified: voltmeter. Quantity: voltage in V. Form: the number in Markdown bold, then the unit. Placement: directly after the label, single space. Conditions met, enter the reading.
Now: **0.6** V
